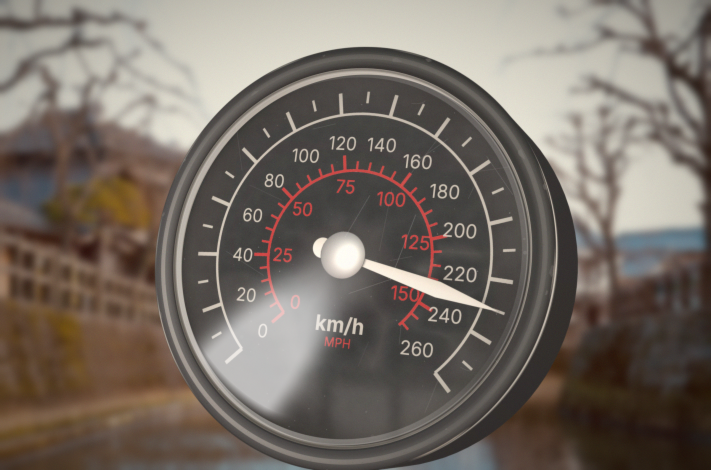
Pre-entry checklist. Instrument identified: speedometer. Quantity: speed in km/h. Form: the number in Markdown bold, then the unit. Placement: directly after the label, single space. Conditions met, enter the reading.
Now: **230** km/h
